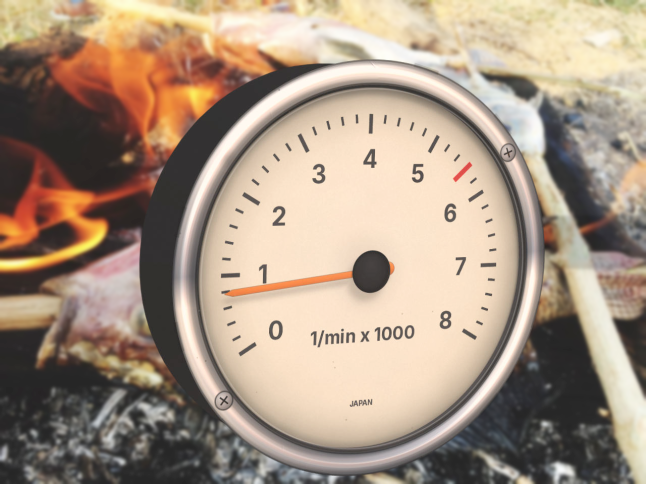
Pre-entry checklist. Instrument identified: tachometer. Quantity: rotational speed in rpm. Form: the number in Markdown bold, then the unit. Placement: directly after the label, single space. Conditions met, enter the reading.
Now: **800** rpm
